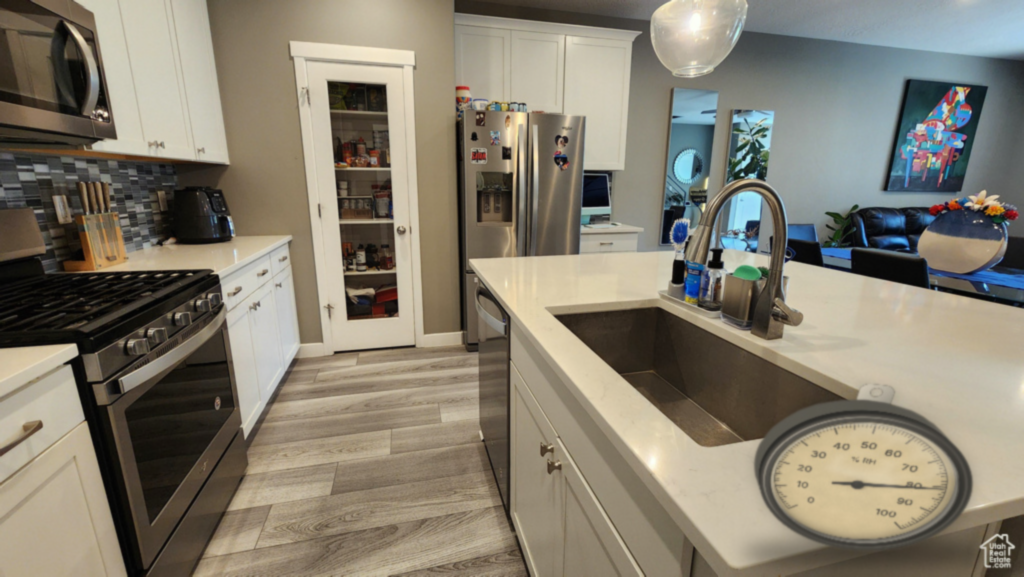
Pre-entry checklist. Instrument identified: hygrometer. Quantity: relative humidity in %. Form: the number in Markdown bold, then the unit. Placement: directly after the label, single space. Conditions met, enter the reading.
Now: **80** %
